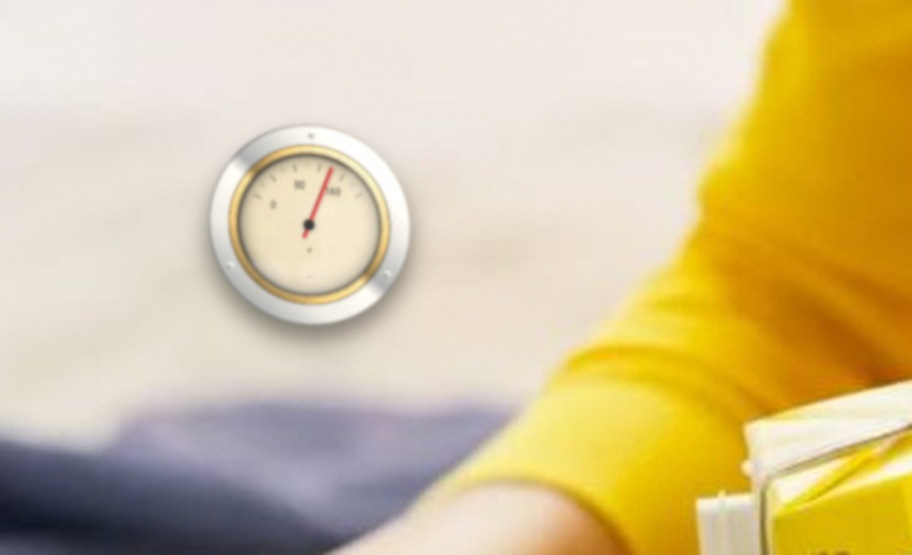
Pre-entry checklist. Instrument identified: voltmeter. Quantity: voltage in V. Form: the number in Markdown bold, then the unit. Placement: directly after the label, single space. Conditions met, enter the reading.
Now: **140** V
